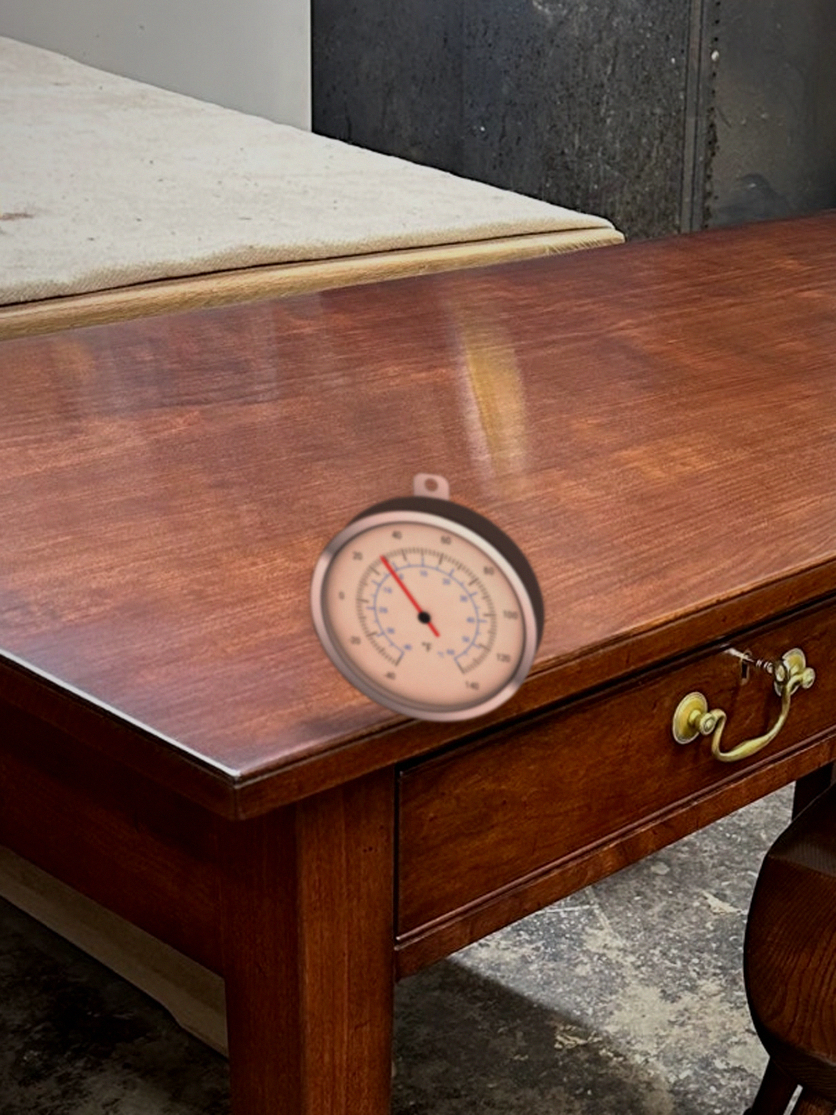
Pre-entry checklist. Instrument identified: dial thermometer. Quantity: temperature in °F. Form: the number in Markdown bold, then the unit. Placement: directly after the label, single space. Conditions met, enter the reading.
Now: **30** °F
